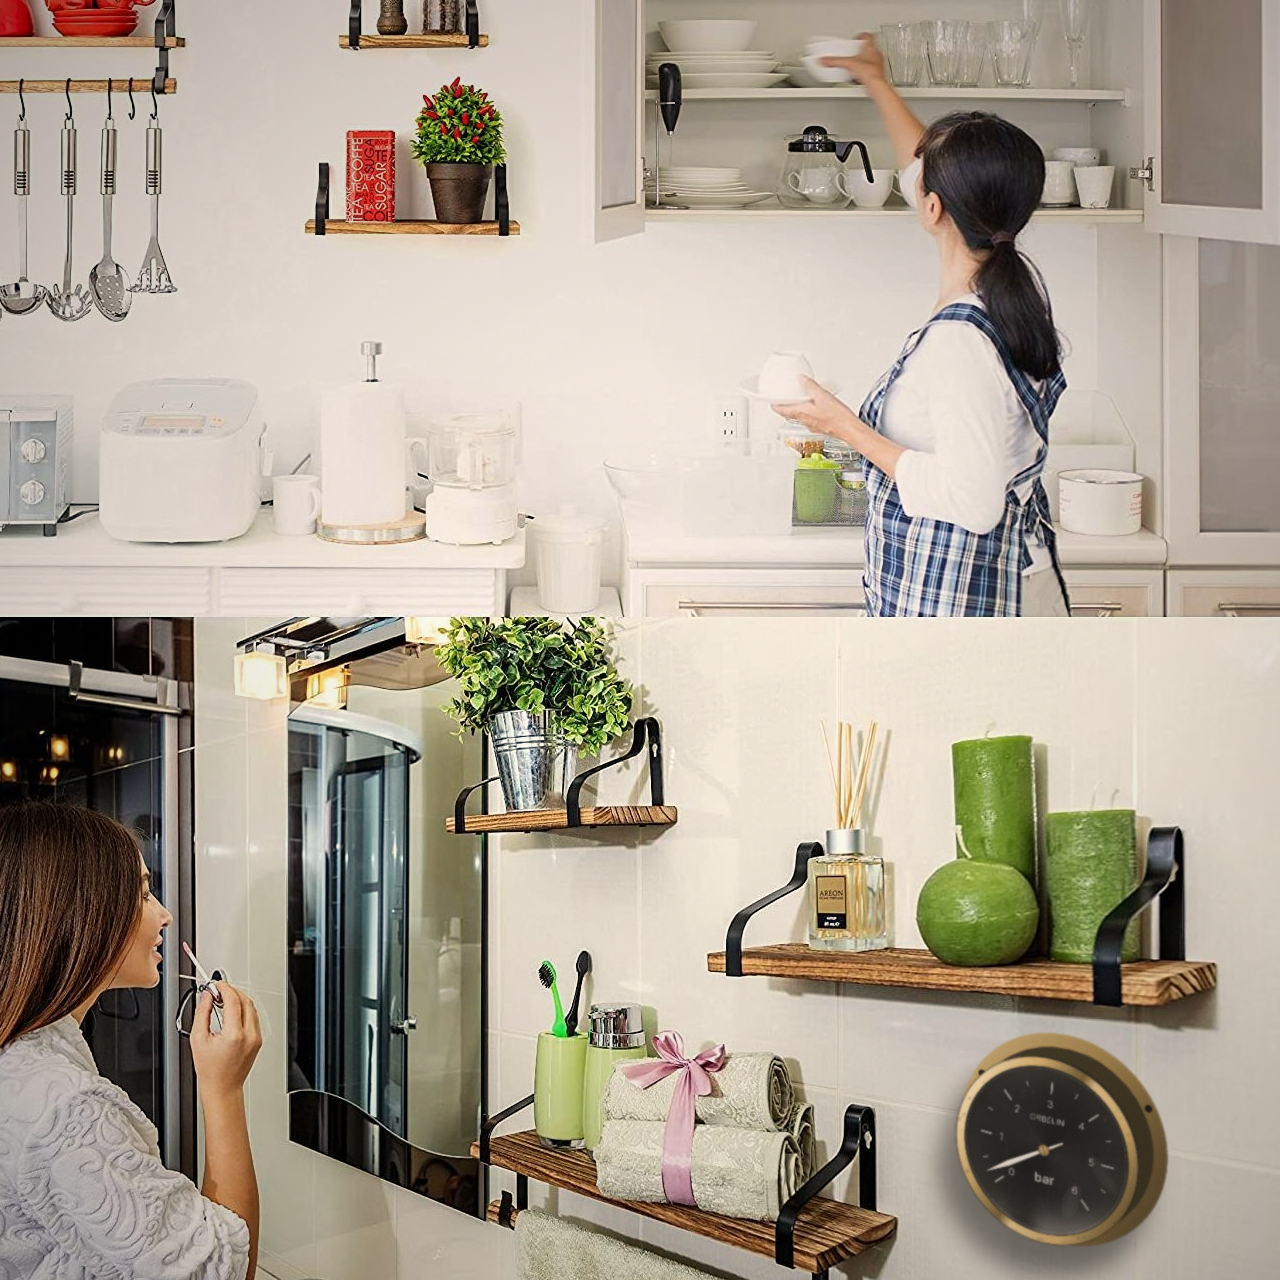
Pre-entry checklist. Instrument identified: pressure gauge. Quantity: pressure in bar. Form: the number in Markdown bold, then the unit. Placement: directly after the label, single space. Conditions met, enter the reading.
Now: **0.25** bar
